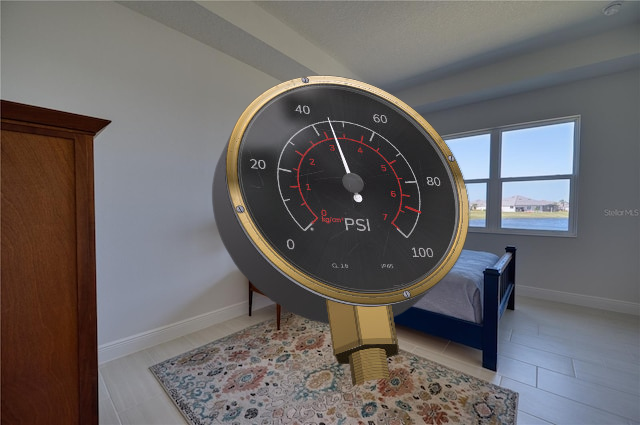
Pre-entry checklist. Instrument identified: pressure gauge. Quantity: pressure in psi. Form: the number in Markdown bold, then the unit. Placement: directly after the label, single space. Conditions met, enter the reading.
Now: **45** psi
